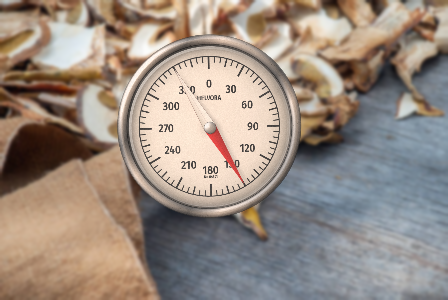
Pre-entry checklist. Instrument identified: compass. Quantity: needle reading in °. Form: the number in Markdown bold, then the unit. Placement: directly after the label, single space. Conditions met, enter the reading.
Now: **150** °
